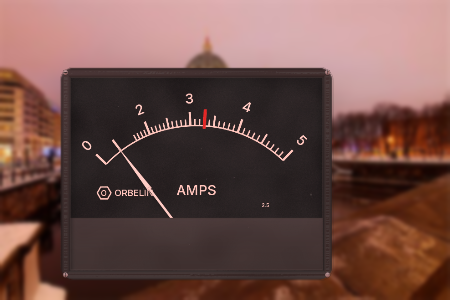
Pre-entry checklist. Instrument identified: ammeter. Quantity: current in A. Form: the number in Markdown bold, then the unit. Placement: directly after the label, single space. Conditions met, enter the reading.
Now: **1** A
